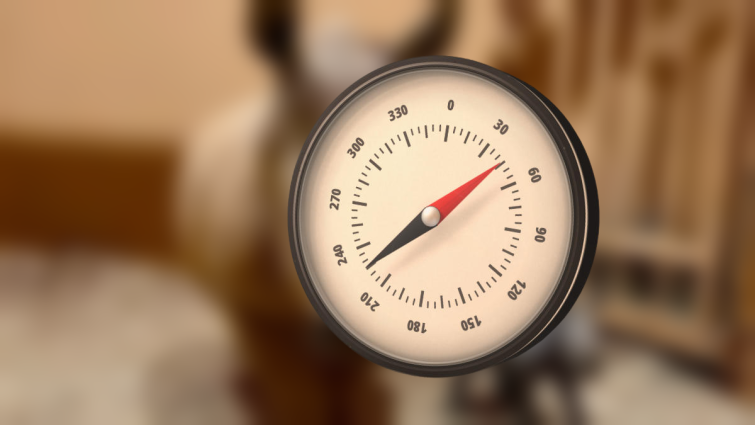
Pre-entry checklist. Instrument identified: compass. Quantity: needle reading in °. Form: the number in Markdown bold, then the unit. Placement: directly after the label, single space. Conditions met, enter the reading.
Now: **45** °
